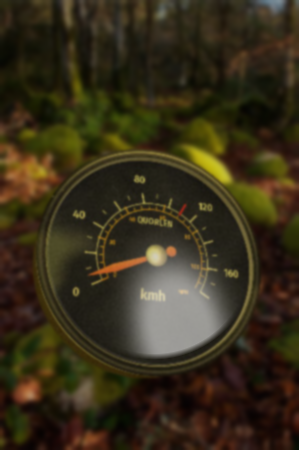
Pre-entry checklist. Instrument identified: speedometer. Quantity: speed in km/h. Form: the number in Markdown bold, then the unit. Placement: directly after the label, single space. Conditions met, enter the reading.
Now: **5** km/h
